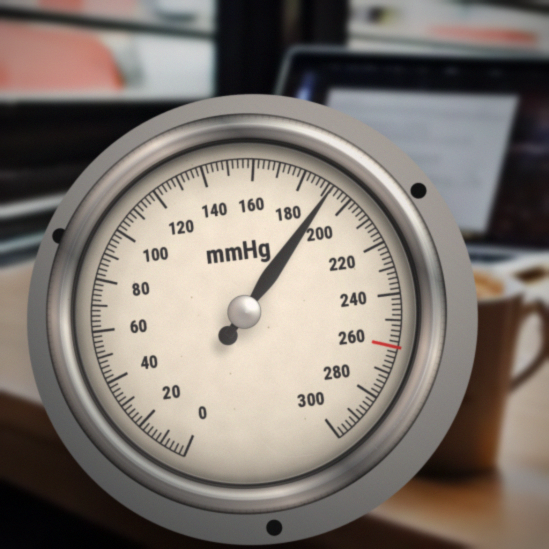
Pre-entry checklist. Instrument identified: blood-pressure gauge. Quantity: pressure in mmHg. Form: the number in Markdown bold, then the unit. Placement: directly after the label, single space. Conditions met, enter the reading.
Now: **192** mmHg
